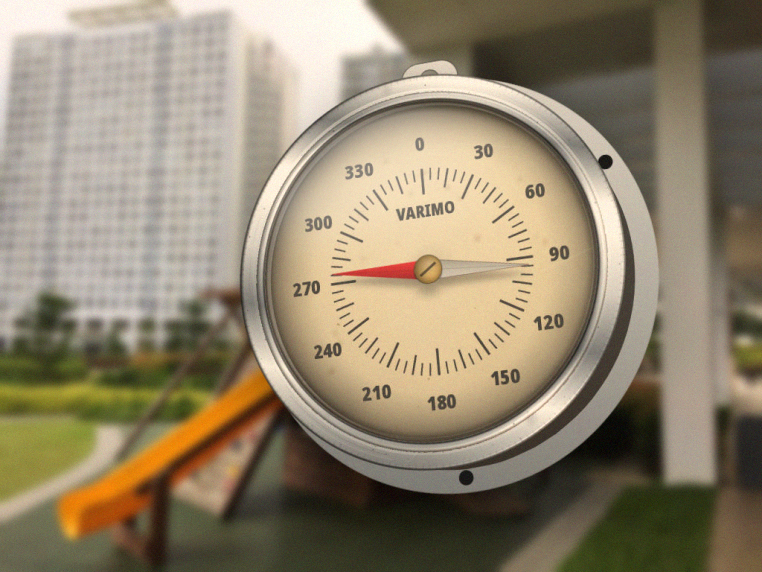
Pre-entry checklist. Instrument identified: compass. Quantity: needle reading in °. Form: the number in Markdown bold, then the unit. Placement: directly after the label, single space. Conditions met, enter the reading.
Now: **275** °
